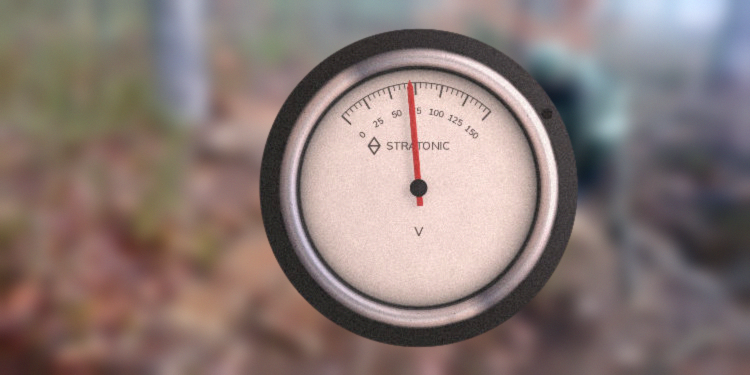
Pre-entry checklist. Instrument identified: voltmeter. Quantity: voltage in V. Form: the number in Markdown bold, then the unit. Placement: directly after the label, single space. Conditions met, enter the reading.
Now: **70** V
